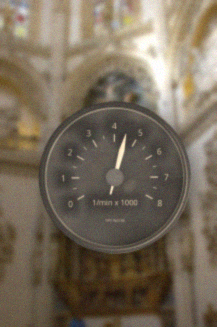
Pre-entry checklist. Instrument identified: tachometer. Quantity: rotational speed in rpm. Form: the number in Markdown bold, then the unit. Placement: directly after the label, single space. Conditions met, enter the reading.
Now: **4500** rpm
